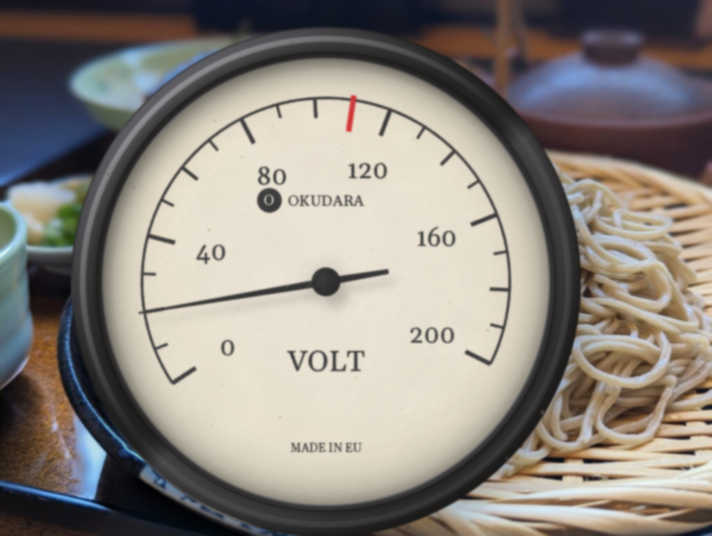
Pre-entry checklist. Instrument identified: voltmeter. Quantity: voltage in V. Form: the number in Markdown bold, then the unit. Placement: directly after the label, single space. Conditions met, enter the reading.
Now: **20** V
